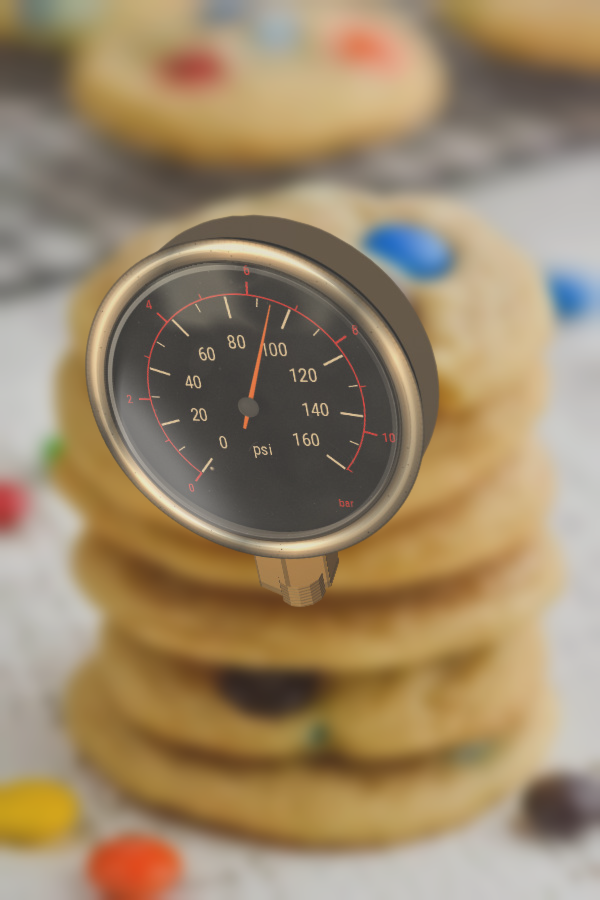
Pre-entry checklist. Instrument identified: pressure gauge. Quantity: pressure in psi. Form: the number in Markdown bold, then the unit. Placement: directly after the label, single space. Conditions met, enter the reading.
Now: **95** psi
